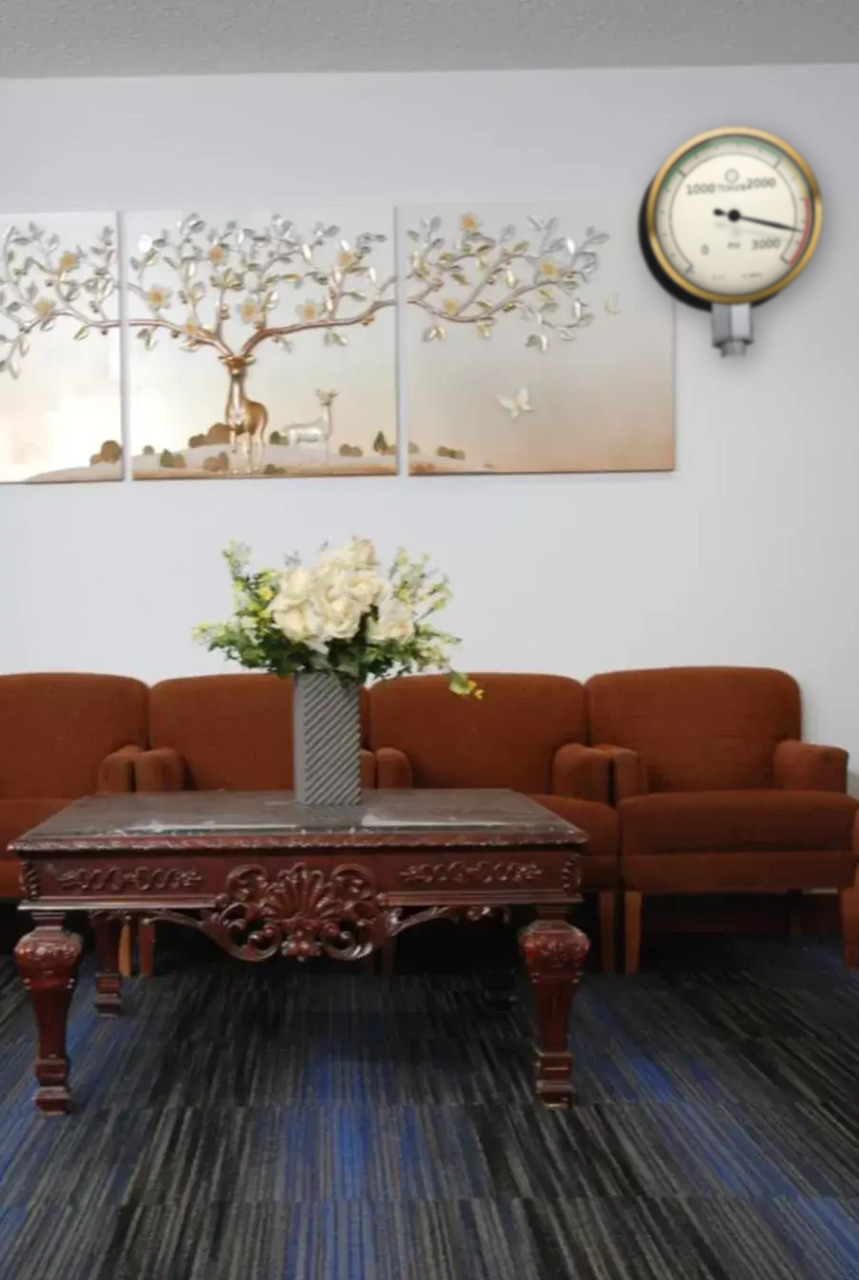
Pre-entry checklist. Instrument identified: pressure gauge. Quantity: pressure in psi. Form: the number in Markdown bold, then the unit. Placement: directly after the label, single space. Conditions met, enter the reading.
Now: **2700** psi
